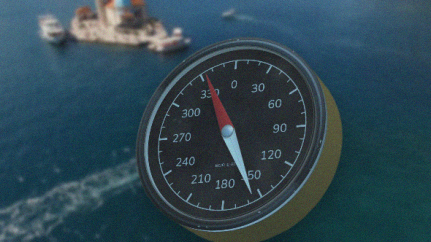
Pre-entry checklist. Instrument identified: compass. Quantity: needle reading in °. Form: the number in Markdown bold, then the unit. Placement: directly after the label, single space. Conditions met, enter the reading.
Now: **335** °
